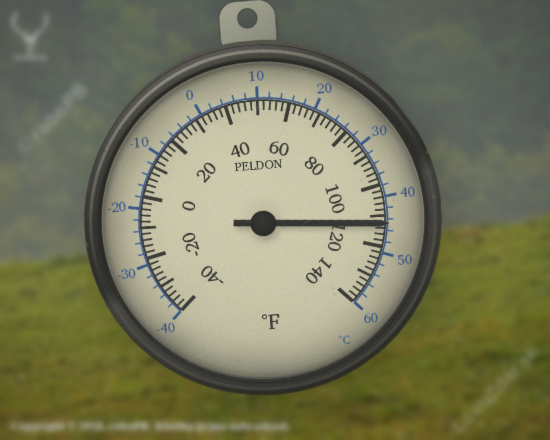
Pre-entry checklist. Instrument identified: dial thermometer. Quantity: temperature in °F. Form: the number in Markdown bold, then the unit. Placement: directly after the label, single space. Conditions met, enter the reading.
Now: **112** °F
